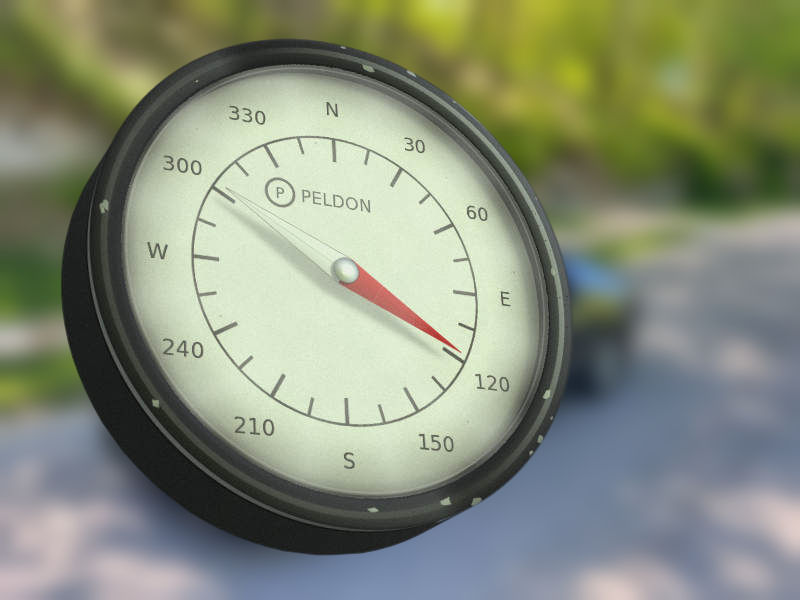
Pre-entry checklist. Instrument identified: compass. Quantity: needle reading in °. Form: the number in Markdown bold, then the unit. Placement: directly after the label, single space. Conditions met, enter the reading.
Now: **120** °
